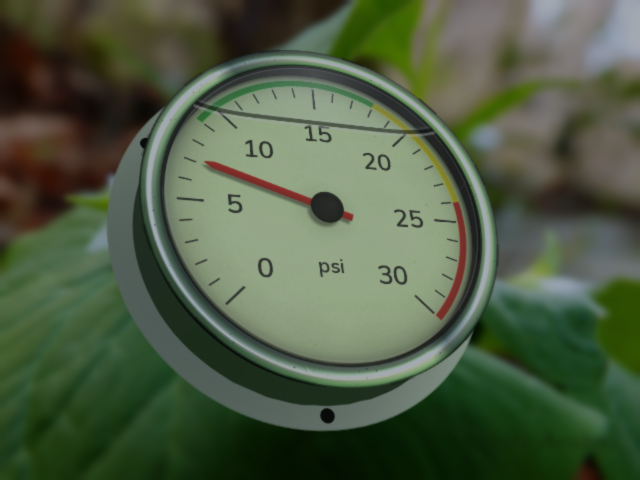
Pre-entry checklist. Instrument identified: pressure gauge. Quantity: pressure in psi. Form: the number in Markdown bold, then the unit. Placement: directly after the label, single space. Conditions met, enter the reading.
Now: **7** psi
